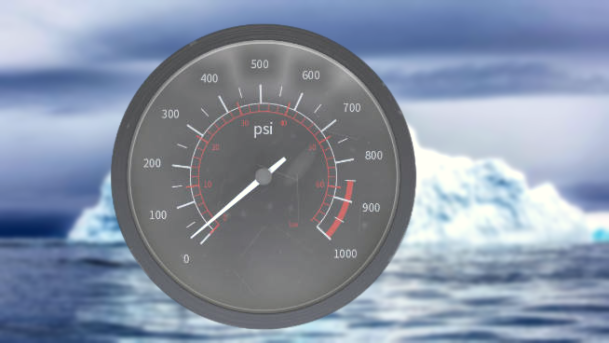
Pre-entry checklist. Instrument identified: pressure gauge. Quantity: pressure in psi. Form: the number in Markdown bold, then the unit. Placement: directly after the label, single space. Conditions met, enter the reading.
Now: **25** psi
